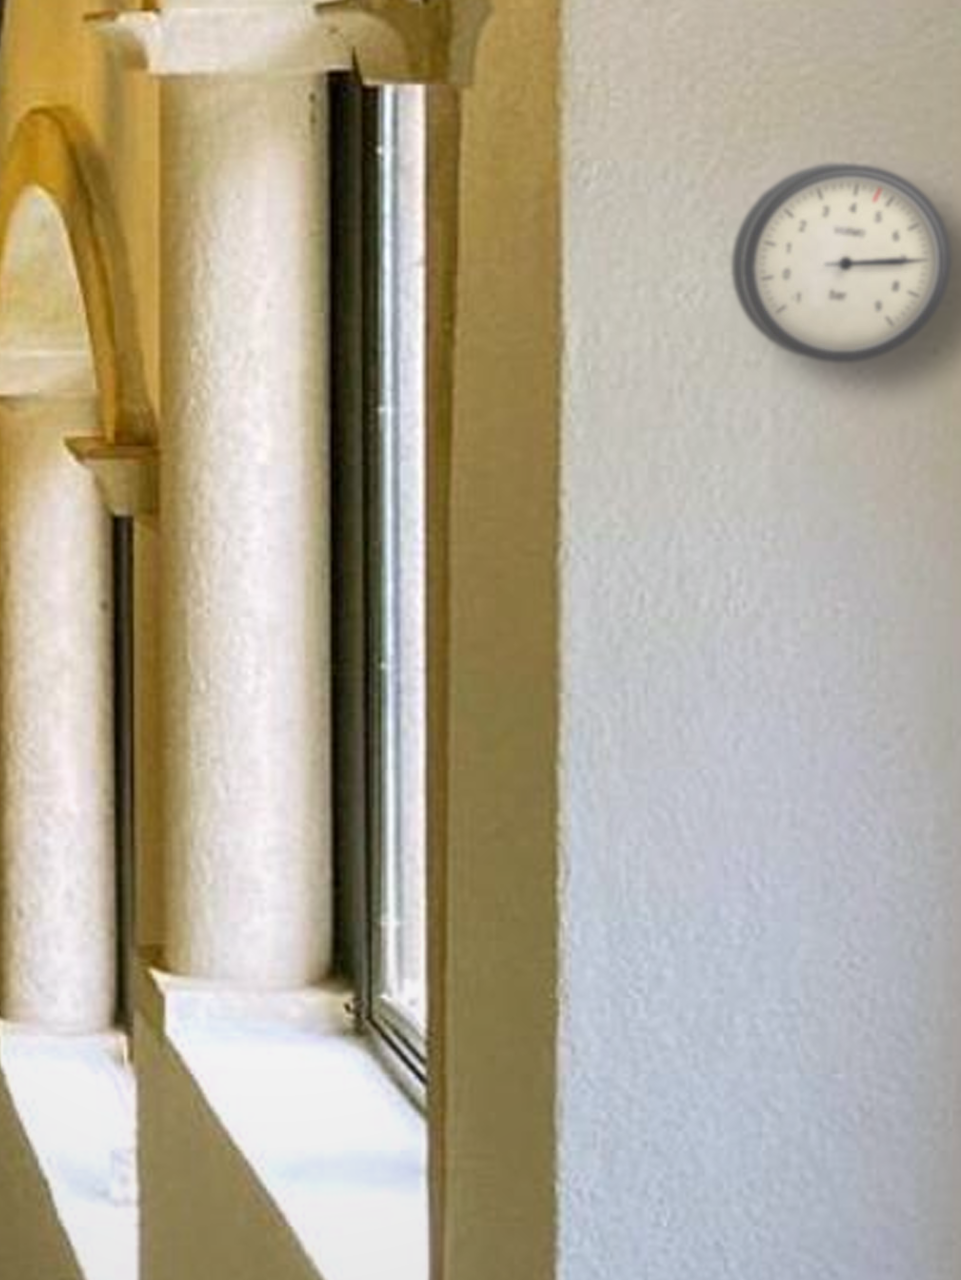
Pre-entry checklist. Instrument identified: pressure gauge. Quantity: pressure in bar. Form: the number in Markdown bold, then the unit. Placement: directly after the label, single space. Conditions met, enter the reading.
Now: **7** bar
